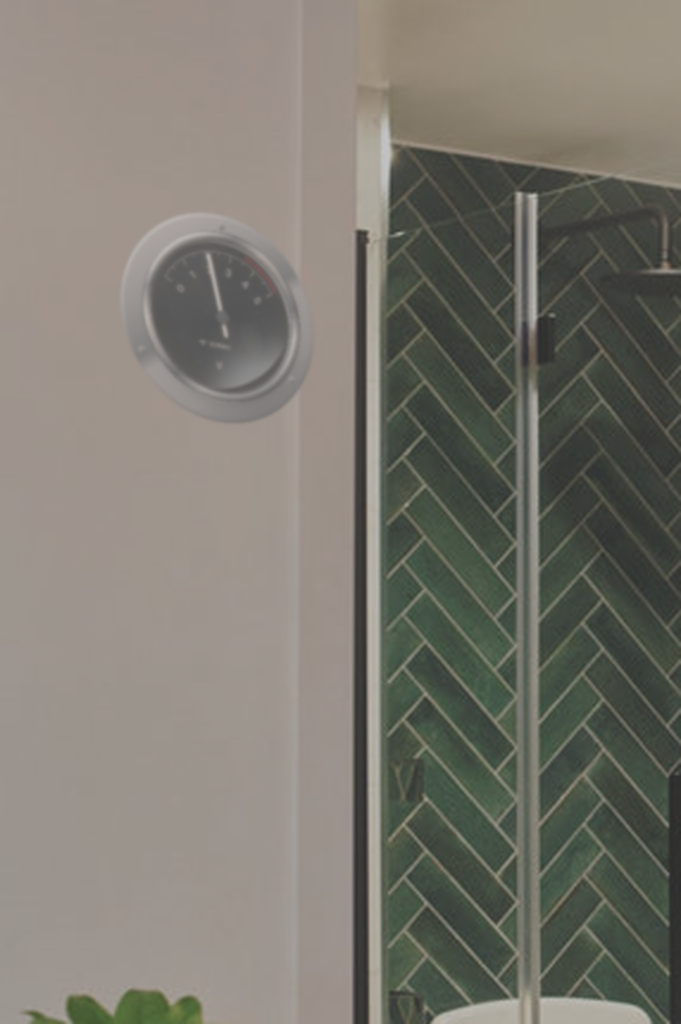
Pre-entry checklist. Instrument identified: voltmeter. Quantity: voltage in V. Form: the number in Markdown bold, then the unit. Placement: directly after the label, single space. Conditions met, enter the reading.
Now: **2** V
